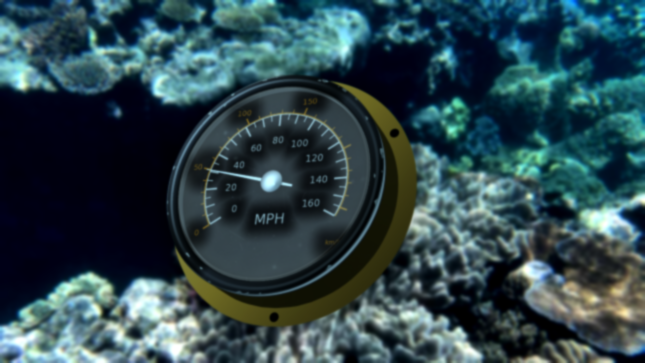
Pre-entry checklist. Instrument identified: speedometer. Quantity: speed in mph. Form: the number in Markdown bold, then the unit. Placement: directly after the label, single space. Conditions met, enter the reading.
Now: **30** mph
